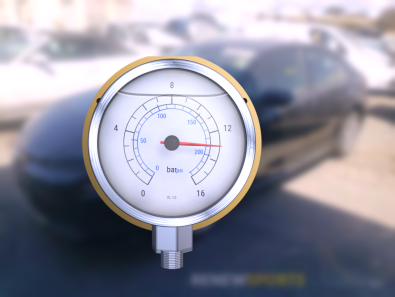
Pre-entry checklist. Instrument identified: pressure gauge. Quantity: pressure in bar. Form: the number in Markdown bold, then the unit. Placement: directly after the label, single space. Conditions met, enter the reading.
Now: **13** bar
